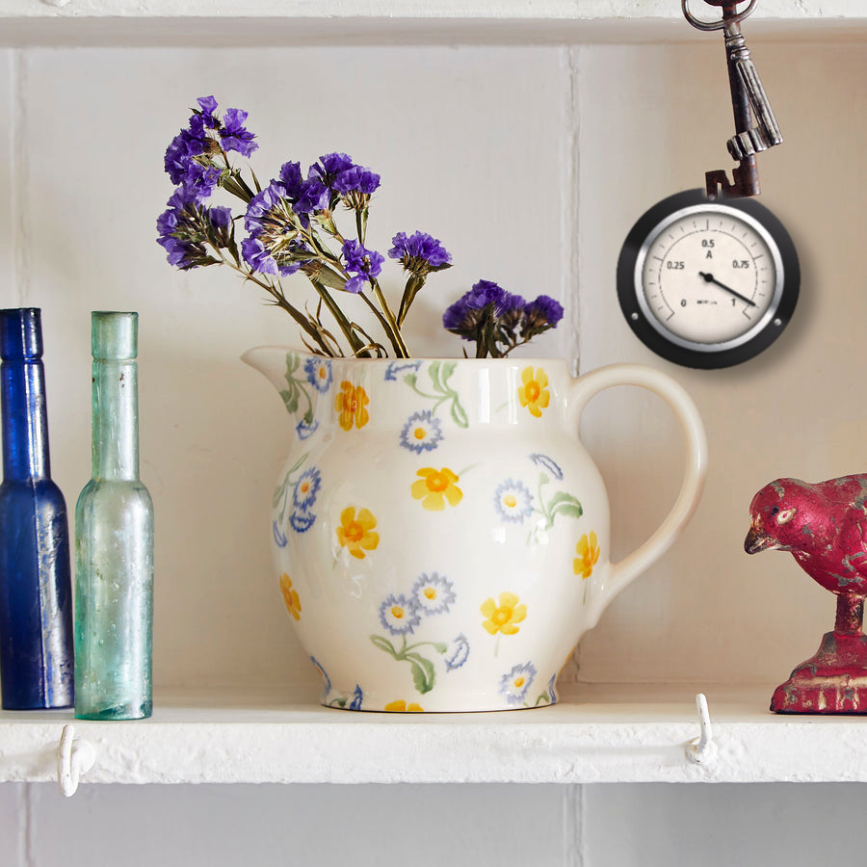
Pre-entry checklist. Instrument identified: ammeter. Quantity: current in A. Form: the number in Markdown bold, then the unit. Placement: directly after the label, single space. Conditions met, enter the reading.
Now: **0.95** A
